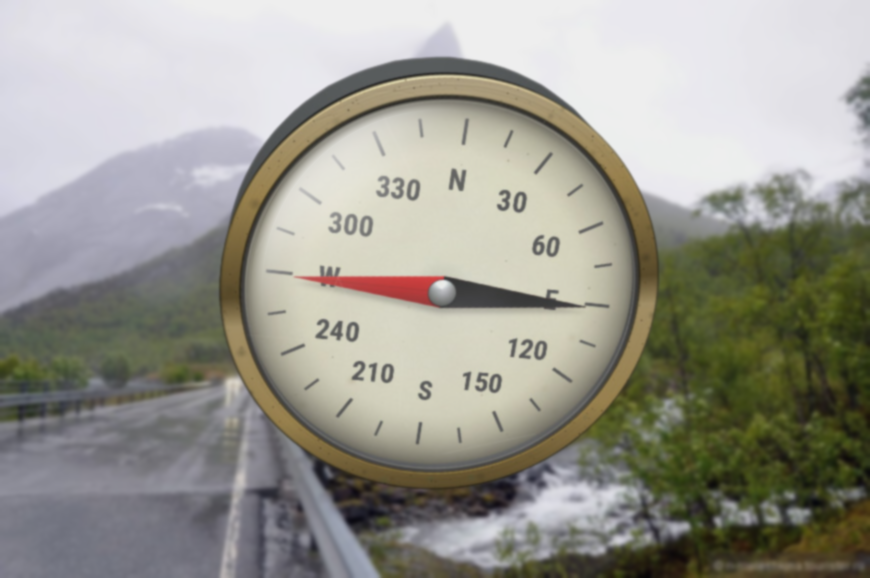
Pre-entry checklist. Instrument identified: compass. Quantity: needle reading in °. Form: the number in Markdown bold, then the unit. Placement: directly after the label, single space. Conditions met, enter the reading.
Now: **270** °
